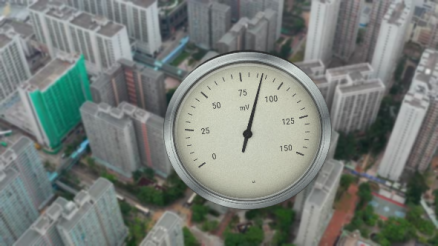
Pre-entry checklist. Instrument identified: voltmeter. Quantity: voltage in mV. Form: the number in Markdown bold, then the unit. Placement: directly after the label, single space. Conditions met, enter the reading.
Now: **87.5** mV
